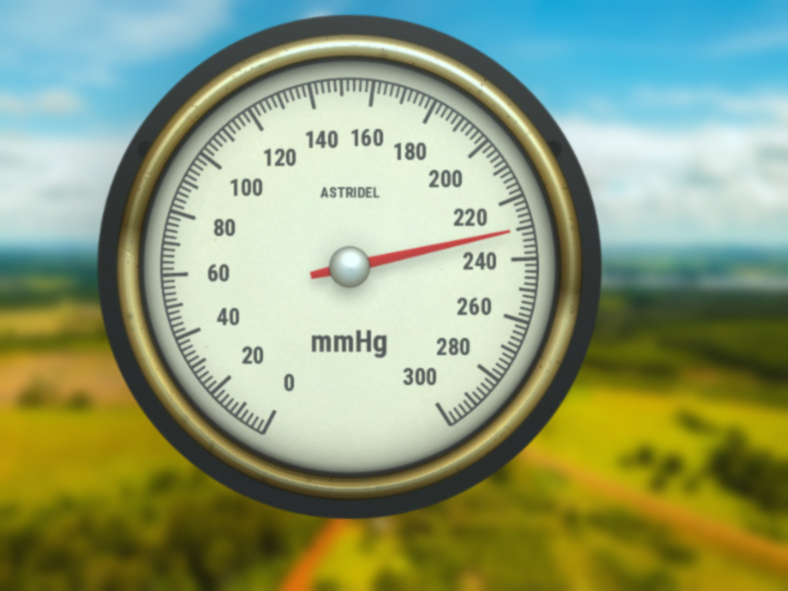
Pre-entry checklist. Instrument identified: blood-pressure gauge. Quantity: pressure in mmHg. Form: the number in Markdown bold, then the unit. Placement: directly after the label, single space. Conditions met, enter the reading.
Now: **230** mmHg
